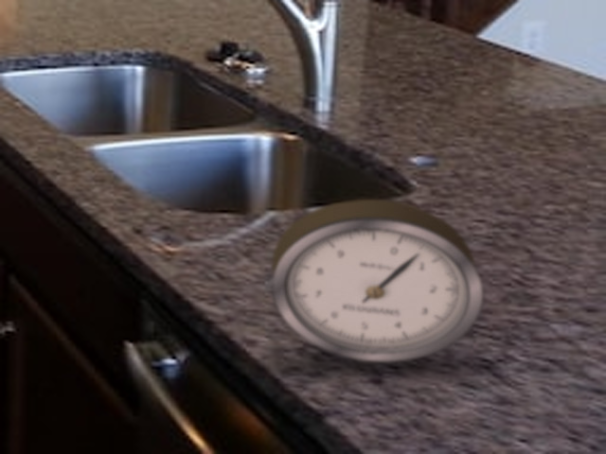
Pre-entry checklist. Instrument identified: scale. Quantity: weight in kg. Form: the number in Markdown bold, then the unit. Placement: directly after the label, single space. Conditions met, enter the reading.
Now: **0.5** kg
